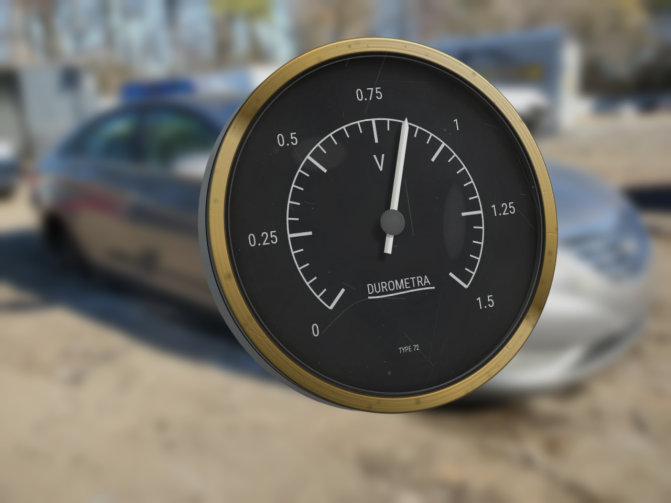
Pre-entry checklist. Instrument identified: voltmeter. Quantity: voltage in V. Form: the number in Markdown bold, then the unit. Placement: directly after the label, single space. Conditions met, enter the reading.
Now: **0.85** V
